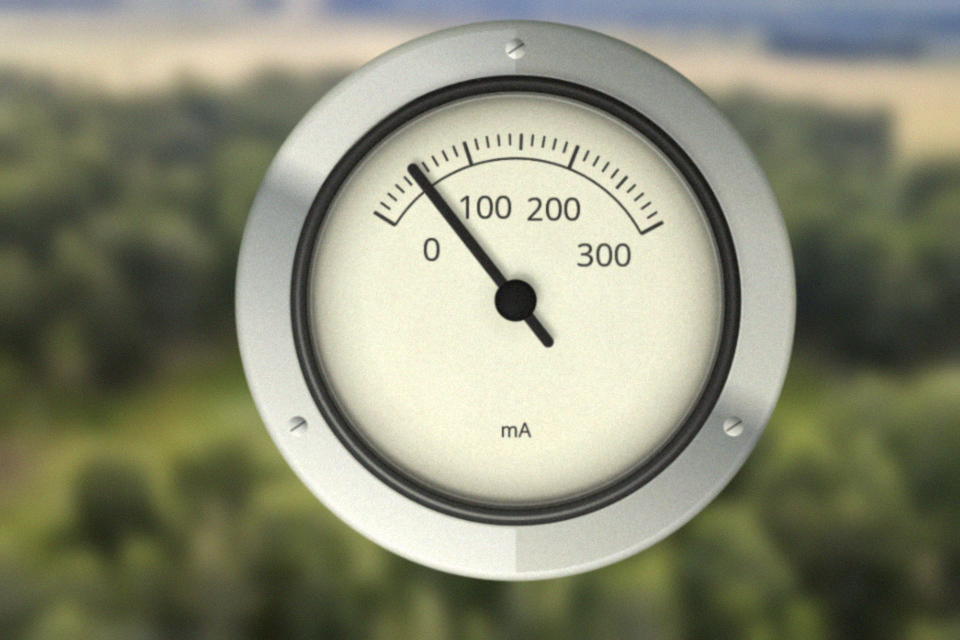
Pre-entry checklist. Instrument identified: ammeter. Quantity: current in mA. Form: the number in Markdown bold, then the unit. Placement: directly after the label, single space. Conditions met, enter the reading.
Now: **50** mA
